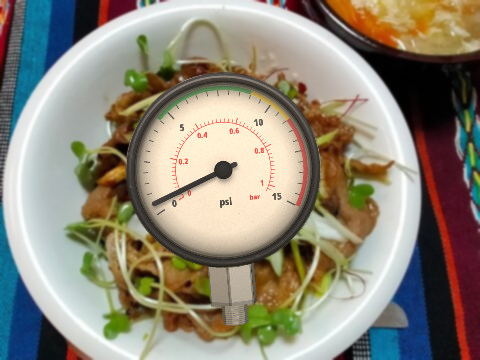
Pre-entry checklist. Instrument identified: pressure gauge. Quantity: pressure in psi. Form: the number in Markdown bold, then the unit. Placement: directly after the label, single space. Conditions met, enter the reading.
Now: **0.5** psi
